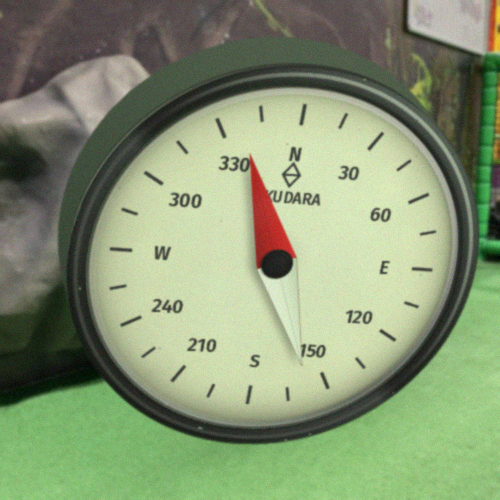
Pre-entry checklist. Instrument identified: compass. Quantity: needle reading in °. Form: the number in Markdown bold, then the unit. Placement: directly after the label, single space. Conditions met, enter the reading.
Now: **337.5** °
